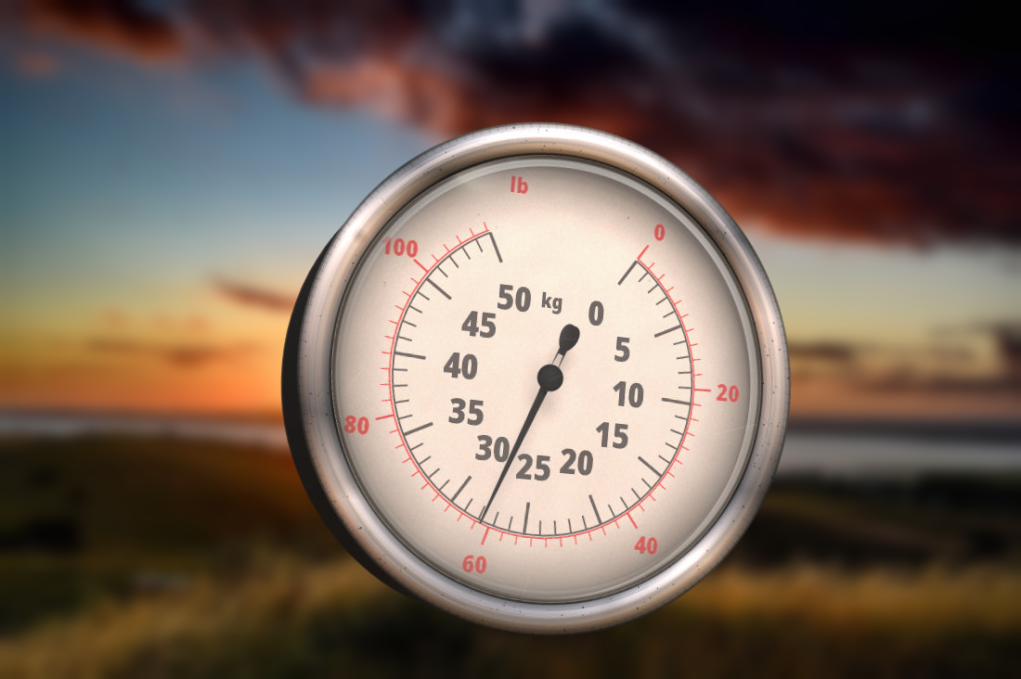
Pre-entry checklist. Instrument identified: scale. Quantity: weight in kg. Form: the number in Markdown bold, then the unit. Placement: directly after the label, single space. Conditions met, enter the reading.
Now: **28** kg
